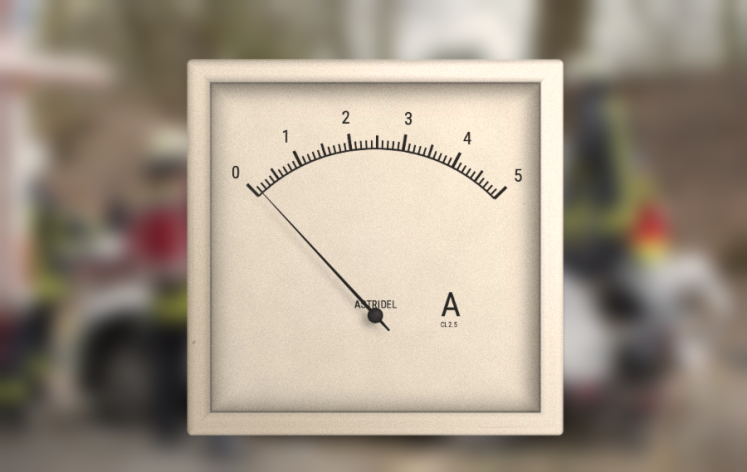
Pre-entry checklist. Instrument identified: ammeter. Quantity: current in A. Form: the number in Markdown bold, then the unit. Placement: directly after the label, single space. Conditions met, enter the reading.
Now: **0.1** A
